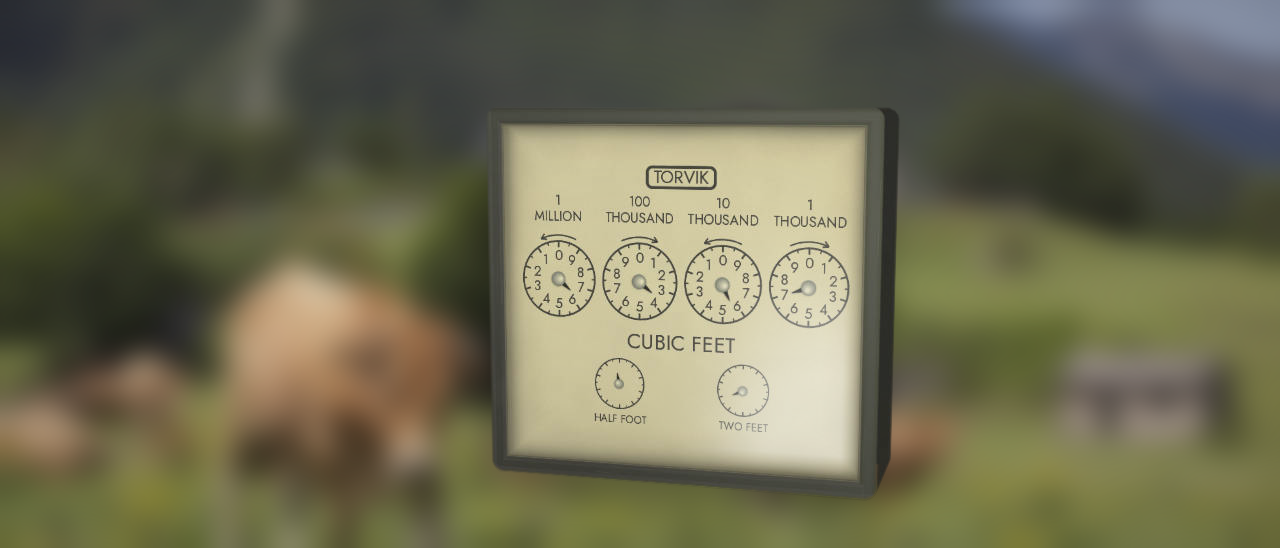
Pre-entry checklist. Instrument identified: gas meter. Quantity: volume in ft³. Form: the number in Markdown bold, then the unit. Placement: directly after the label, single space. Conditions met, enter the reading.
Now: **635700** ft³
